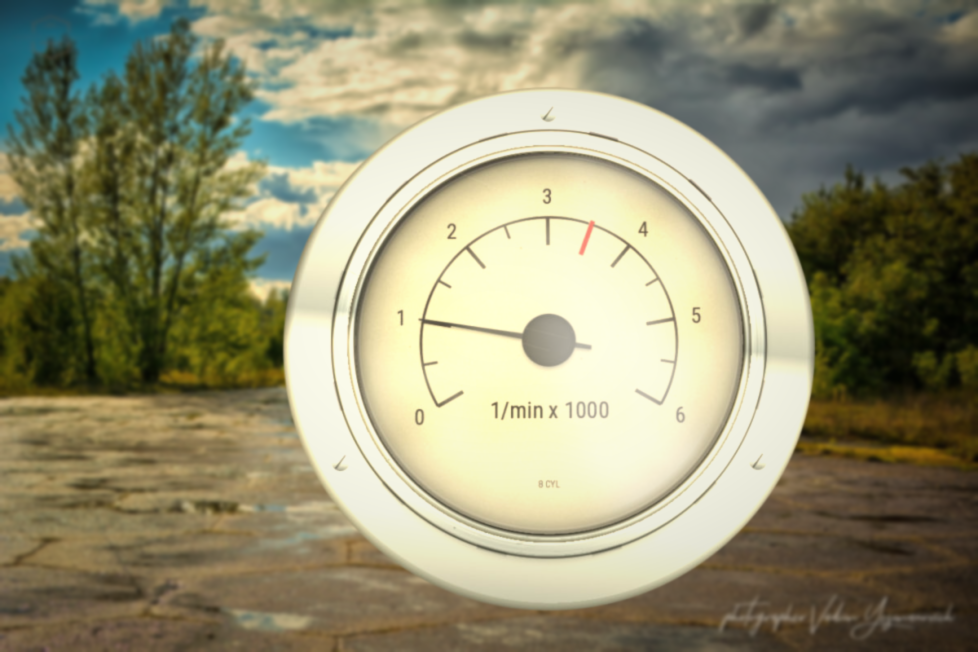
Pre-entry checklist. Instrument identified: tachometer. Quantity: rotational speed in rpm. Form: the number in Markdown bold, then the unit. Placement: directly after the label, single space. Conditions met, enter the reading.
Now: **1000** rpm
